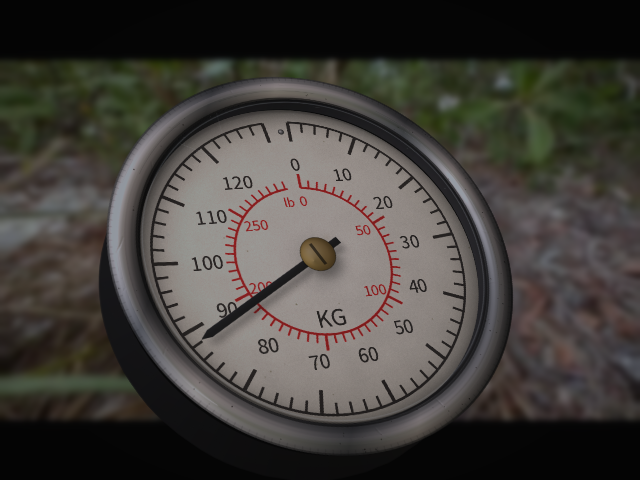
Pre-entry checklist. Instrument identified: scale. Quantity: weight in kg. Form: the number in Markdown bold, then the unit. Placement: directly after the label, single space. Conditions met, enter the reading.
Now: **88** kg
